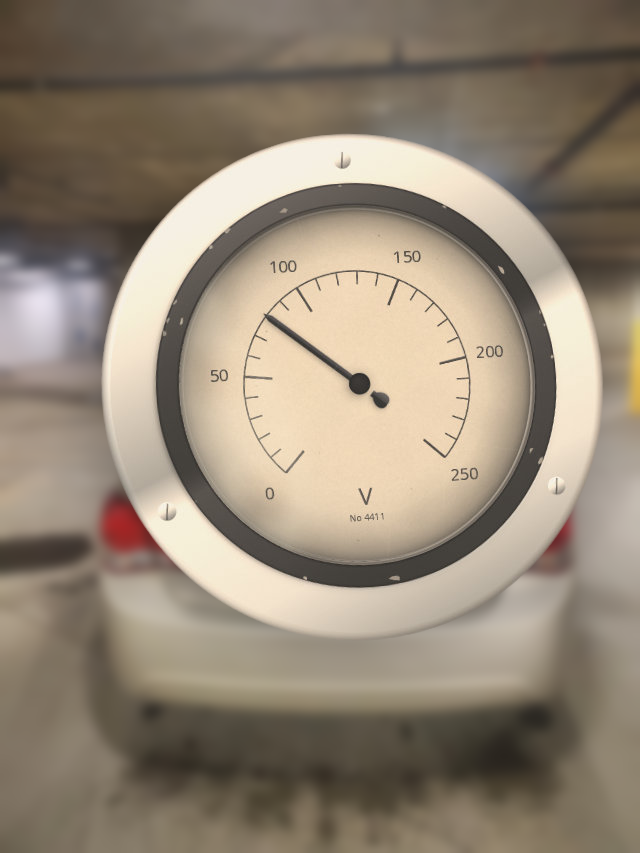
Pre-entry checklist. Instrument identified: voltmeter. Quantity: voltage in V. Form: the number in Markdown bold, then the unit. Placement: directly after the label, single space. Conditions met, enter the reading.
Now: **80** V
